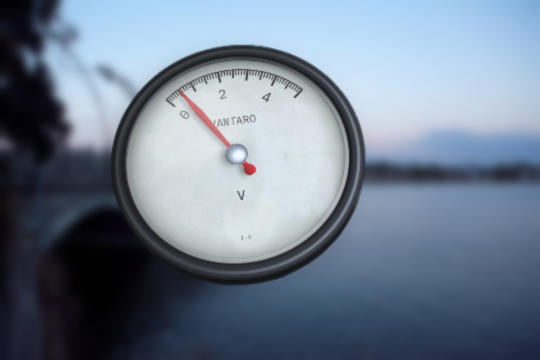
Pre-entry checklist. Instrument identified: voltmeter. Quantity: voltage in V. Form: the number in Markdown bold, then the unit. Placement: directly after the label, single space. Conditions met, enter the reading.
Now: **0.5** V
